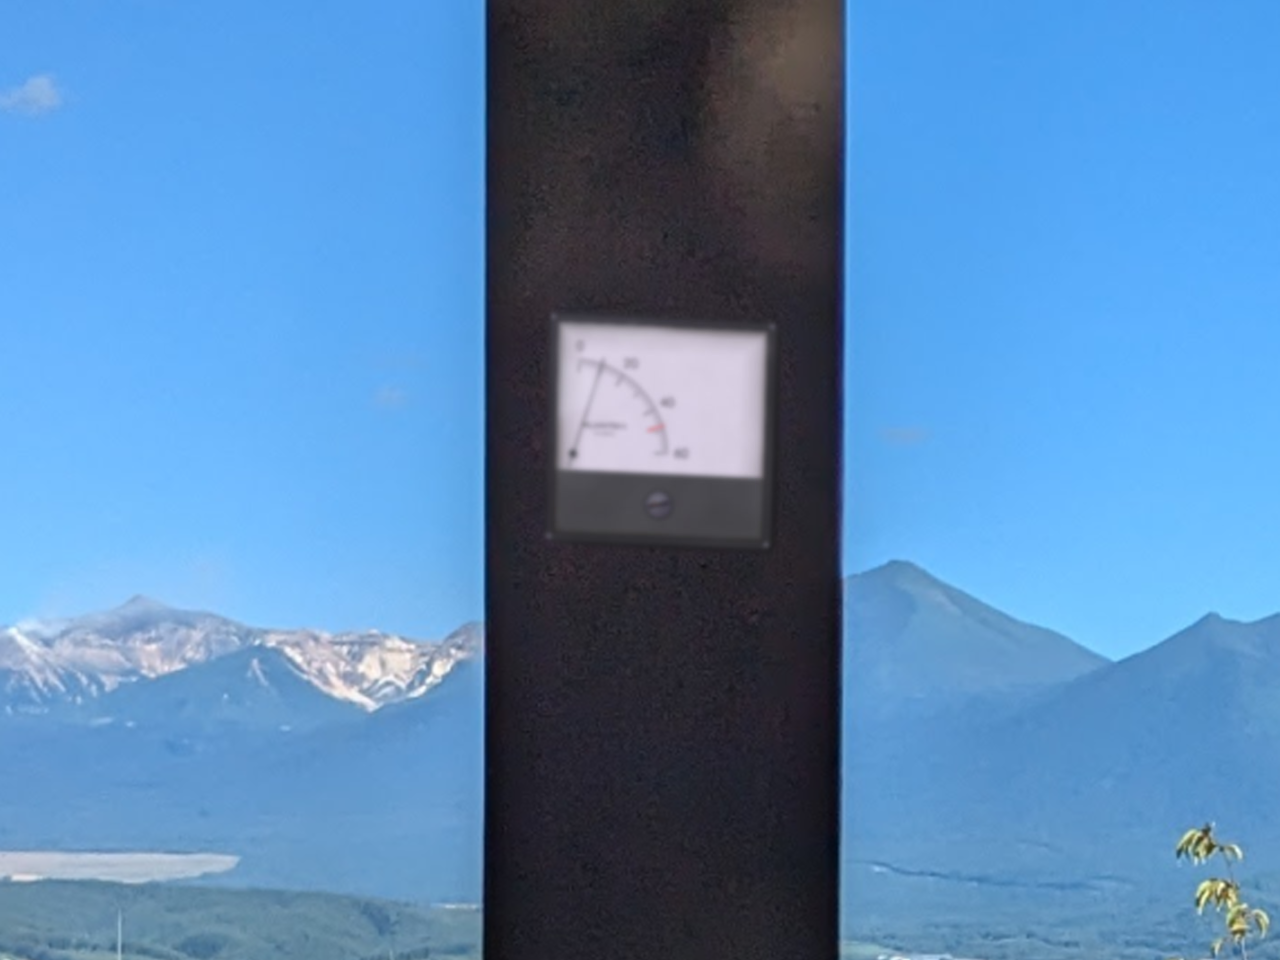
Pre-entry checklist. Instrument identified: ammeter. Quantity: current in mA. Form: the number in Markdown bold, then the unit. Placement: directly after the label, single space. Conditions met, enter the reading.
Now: **10** mA
